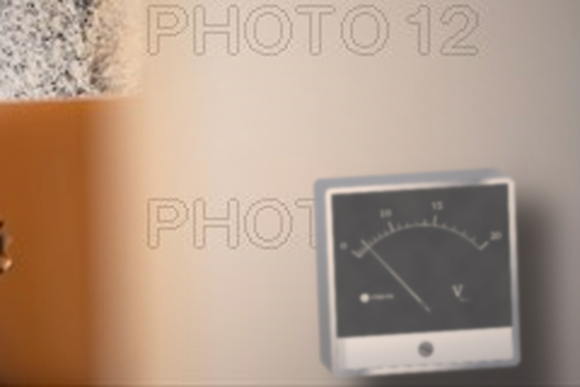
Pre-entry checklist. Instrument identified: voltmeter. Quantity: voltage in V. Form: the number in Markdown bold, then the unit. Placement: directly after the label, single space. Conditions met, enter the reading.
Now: **5** V
